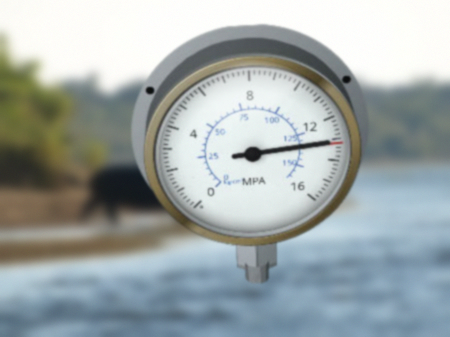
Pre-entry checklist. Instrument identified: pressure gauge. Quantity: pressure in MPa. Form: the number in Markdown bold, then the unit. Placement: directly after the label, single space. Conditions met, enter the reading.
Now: **13** MPa
